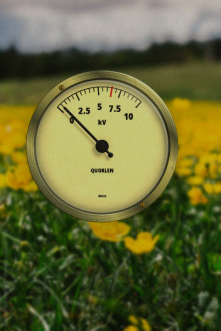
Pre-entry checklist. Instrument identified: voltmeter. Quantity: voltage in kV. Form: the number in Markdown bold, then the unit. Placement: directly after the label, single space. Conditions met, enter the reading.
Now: **0.5** kV
